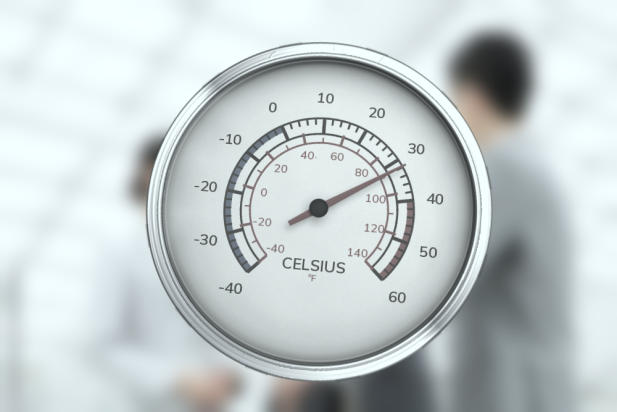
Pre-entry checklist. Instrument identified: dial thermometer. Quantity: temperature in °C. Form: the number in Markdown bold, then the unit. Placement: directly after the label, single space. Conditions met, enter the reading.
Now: **32** °C
